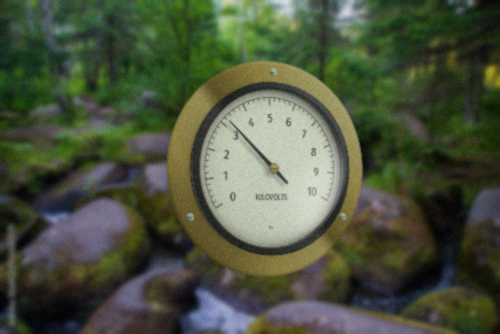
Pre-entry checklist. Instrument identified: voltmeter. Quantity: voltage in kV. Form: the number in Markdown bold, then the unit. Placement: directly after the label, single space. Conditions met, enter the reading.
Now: **3.2** kV
